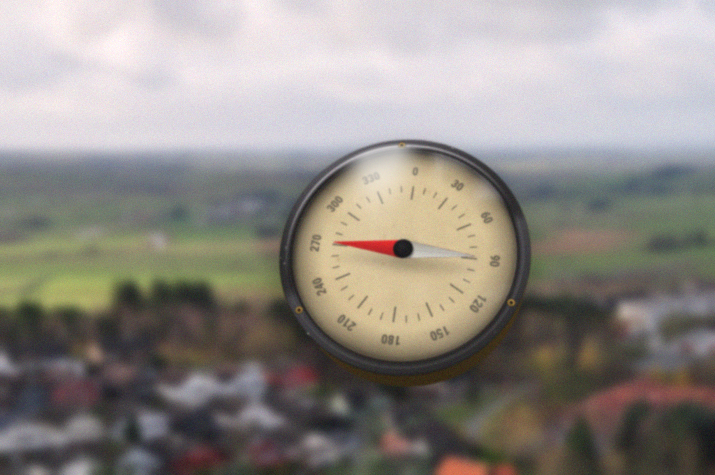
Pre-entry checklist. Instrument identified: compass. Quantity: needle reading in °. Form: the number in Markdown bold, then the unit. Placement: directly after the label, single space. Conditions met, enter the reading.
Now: **270** °
